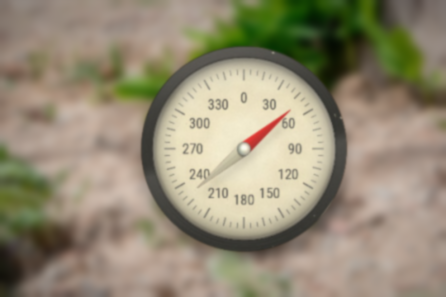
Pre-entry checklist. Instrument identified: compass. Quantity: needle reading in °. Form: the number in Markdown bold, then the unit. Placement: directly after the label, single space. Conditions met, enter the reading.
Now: **50** °
